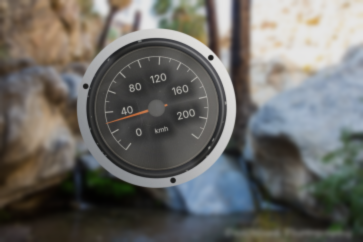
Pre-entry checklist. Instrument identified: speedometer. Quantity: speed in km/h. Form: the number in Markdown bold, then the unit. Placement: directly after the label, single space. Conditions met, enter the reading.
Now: **30** km/h
